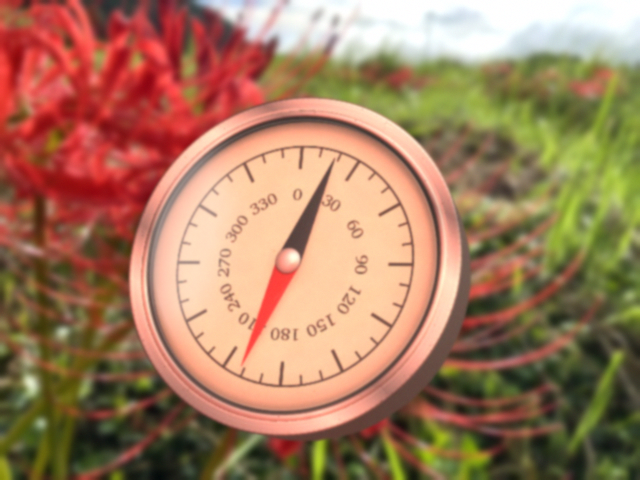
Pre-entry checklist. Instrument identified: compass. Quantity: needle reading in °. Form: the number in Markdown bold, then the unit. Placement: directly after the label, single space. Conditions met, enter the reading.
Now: **200** °
